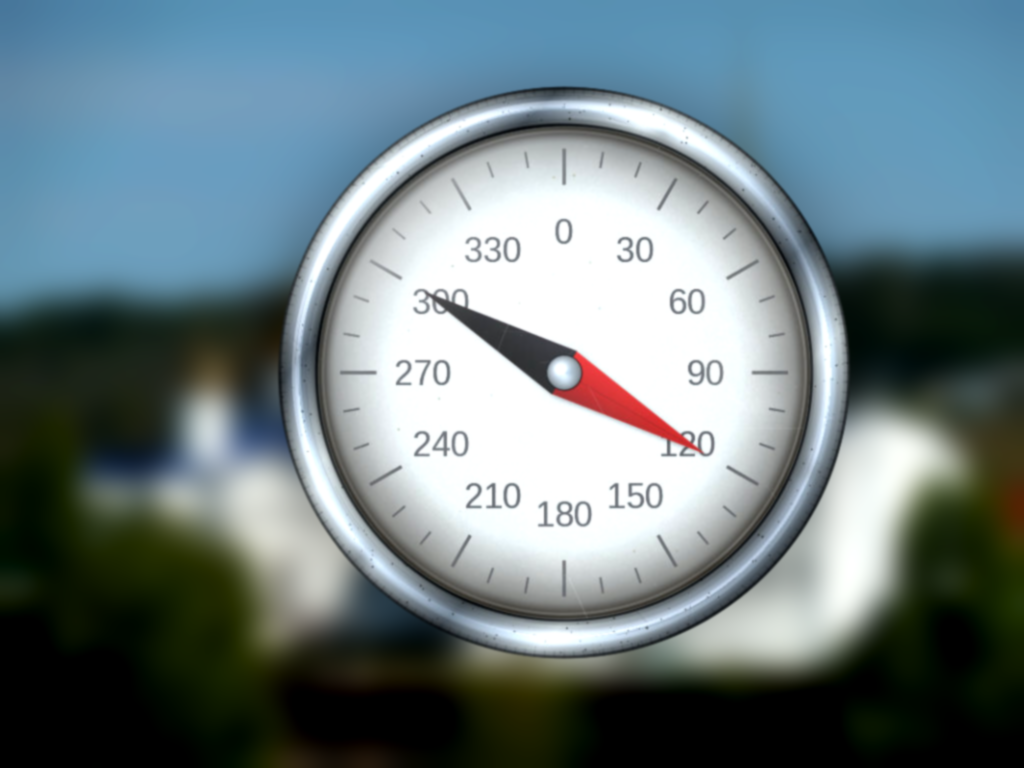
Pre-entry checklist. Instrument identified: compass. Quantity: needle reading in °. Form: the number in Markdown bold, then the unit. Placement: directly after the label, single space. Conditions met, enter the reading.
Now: **120** °
